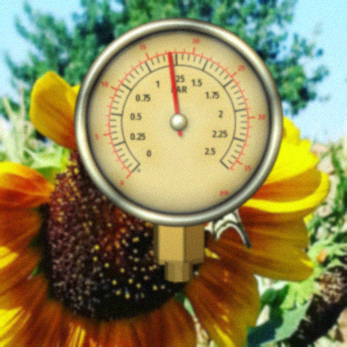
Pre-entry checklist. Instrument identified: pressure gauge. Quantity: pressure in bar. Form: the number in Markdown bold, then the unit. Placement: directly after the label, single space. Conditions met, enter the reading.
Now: **1.2** bar
